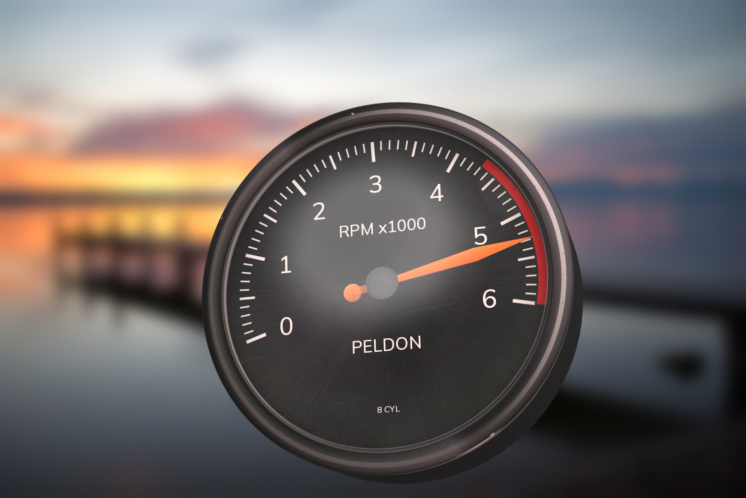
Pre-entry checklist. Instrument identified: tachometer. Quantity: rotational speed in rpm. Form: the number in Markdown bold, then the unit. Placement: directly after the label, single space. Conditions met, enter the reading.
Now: **5300** rpm
